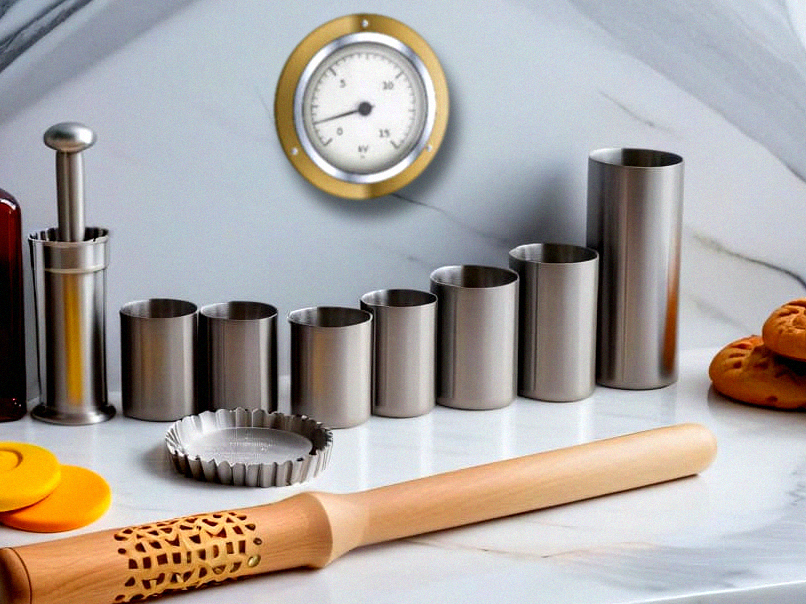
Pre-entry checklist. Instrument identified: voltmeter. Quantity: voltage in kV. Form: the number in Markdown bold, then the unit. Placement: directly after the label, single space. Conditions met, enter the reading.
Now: **1.5** kV
